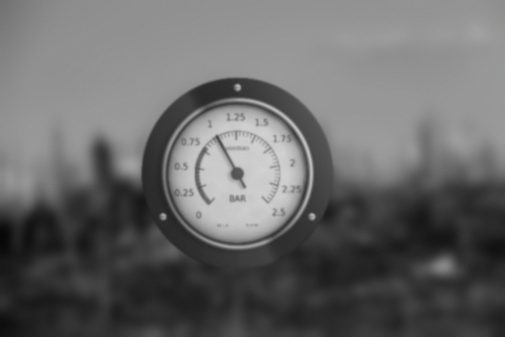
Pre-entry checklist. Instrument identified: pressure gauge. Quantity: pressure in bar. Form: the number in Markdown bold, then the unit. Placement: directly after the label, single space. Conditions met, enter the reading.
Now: **1** bar
